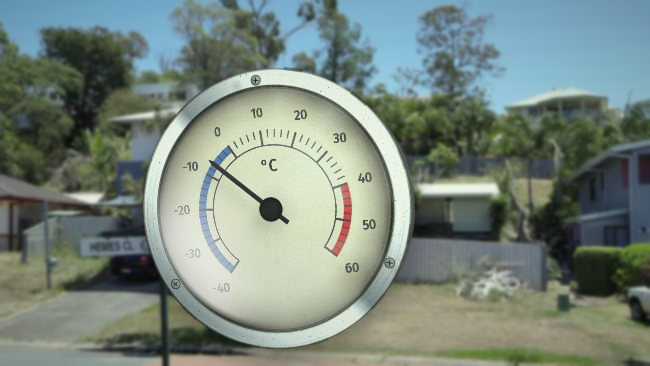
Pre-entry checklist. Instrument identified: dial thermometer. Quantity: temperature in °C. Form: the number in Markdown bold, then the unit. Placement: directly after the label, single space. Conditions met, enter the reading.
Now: **-6** °C
